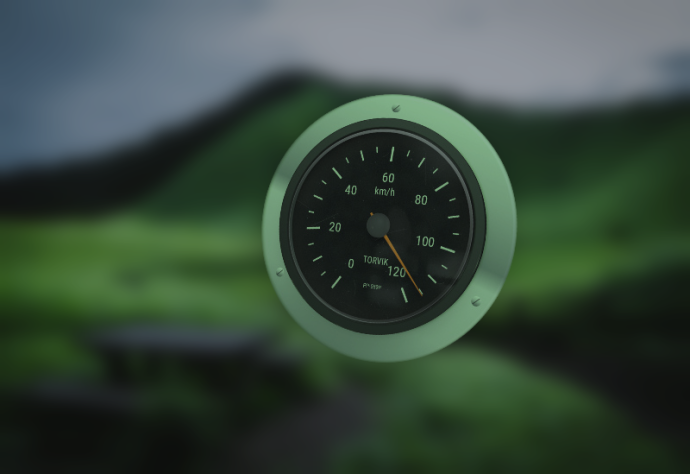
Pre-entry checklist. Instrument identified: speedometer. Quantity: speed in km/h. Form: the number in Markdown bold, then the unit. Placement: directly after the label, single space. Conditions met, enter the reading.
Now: **115** km/h
